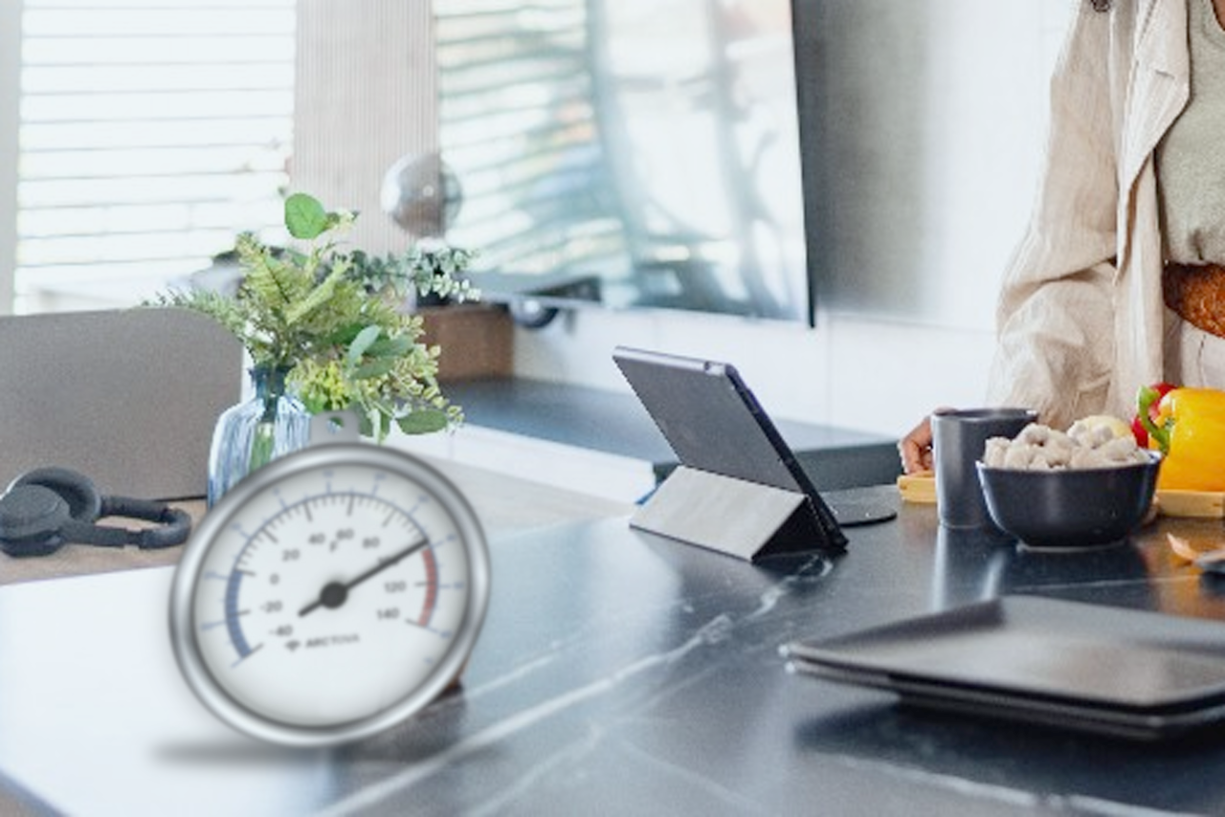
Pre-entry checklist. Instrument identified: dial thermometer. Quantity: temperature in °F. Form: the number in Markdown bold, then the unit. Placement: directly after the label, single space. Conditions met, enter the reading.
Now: **100** °F
